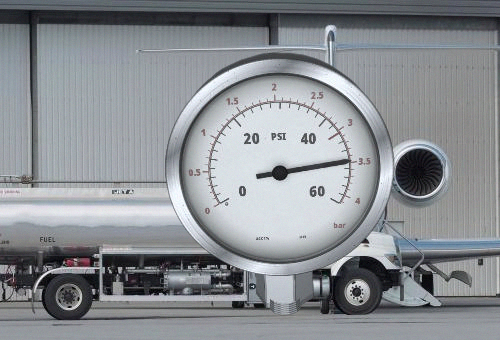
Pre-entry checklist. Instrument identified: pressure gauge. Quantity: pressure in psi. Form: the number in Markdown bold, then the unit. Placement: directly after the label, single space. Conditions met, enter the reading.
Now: **50** psi
